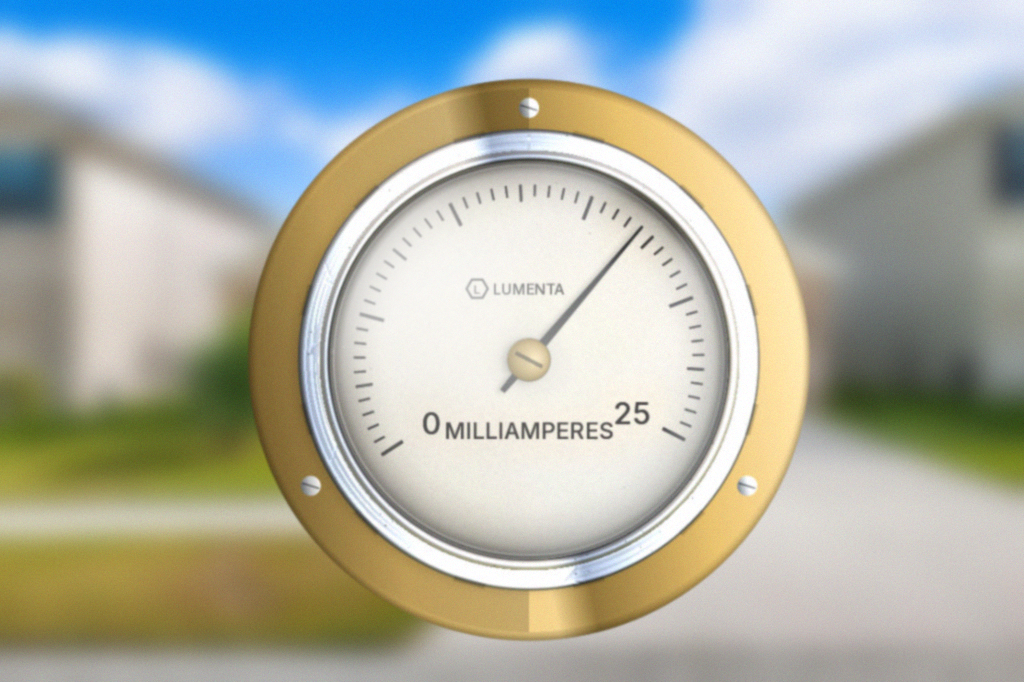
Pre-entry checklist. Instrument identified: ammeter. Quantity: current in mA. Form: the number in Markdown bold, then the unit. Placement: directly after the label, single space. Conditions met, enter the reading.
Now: **17** mA
